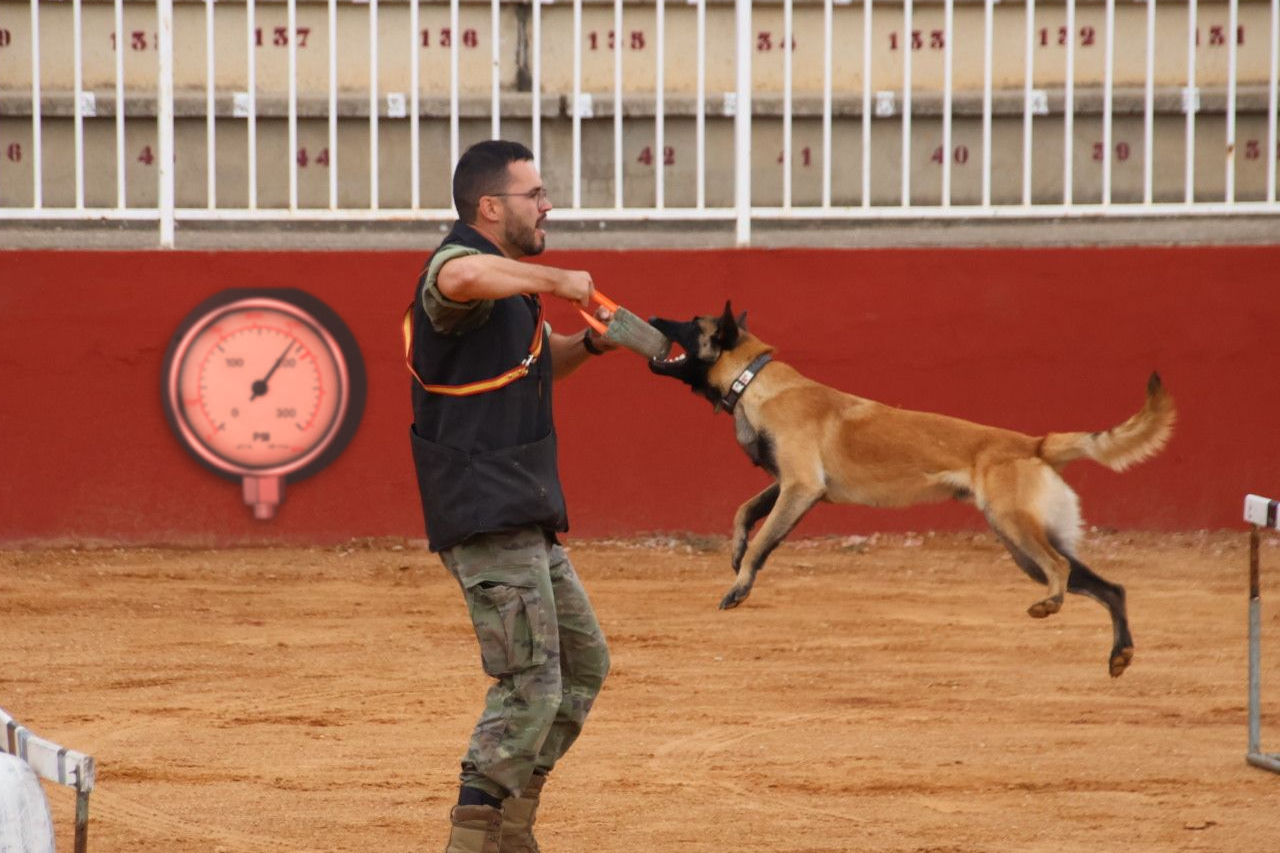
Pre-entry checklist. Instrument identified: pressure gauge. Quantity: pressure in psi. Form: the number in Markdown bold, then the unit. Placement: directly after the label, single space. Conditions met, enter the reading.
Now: **190** psi
